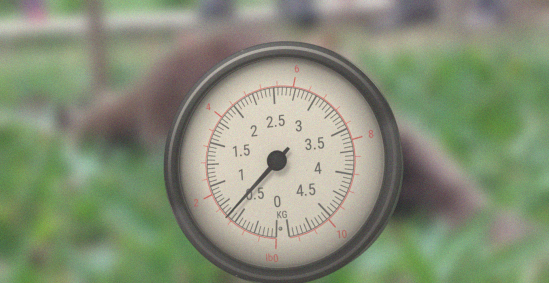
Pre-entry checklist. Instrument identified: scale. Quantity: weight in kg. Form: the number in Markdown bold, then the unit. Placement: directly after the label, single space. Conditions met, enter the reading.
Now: **0.6** kg
